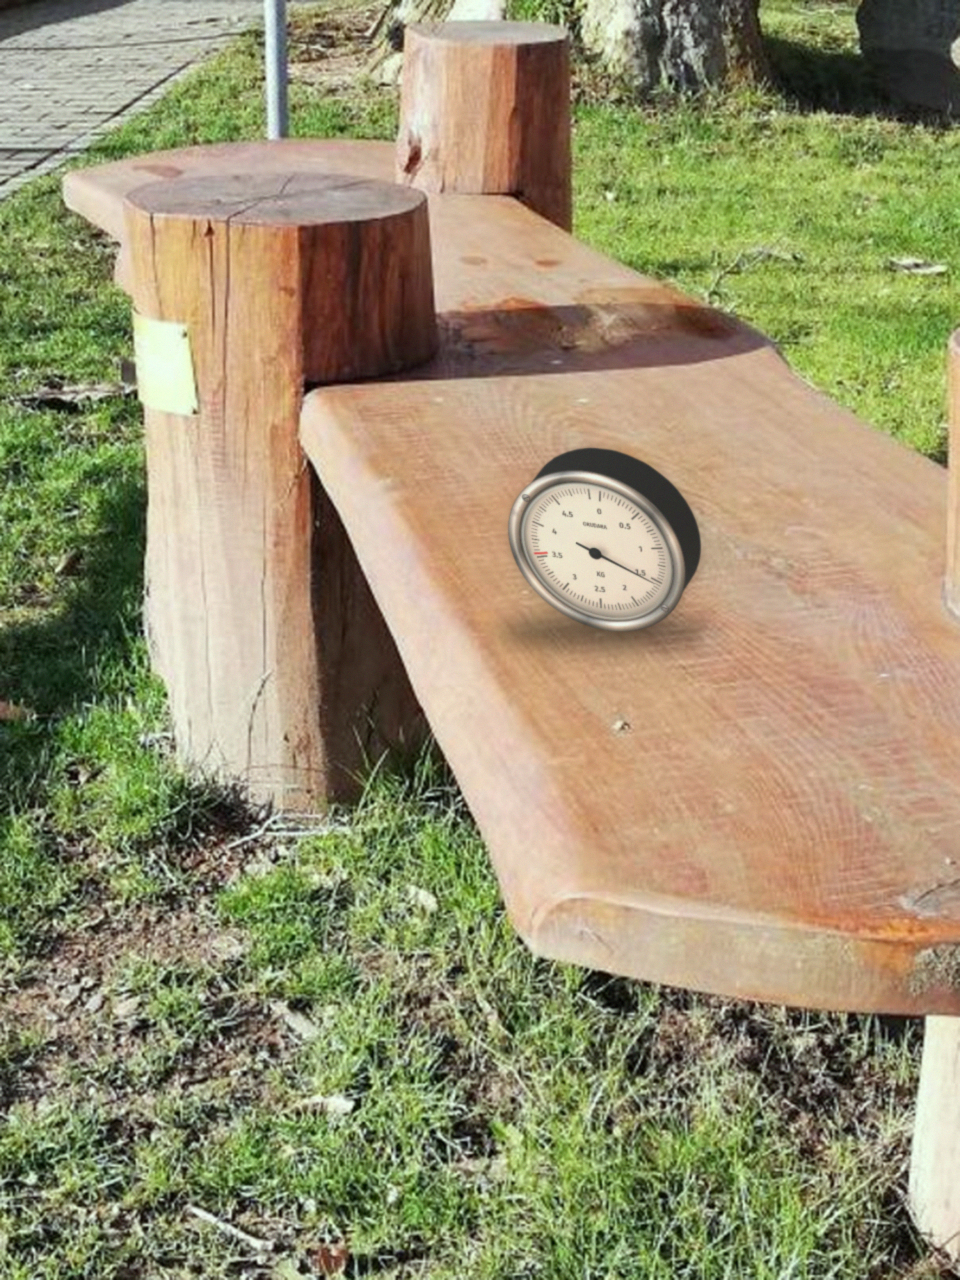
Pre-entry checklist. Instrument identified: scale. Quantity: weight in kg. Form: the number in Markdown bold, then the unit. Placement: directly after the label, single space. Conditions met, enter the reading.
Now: **1.5** kg
